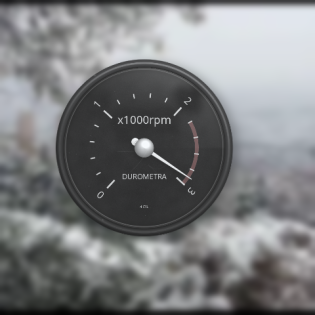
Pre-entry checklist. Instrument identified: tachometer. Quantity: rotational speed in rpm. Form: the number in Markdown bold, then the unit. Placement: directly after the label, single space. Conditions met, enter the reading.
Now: **2900** rpm
